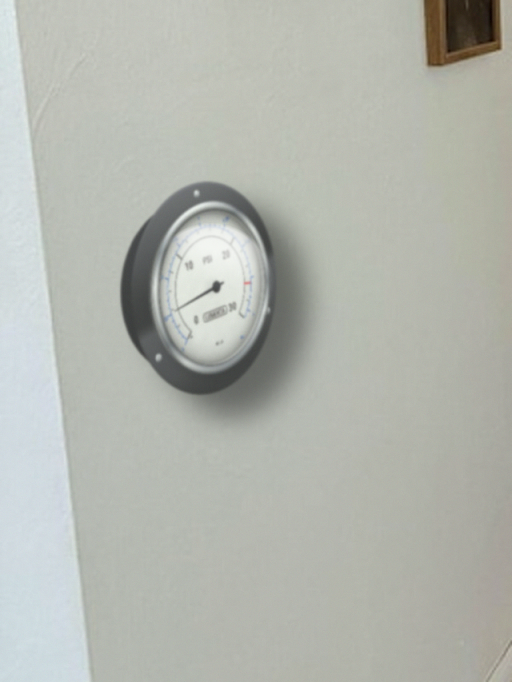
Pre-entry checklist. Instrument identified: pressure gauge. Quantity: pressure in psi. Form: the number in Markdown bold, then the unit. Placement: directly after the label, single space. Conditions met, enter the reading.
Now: **4** psi
